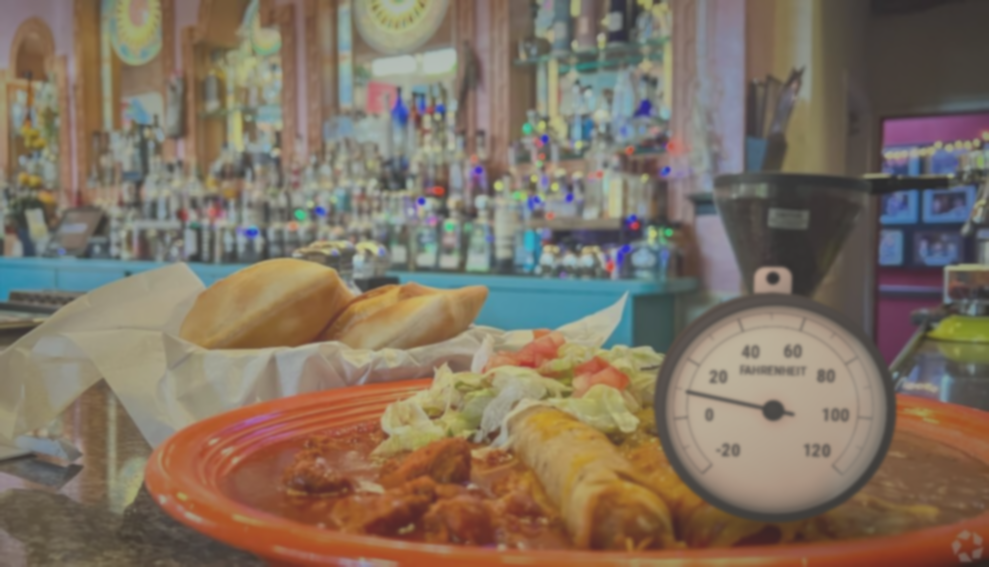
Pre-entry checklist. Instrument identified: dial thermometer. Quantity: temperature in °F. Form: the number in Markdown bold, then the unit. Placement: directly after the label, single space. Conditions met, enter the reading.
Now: **10** °F
